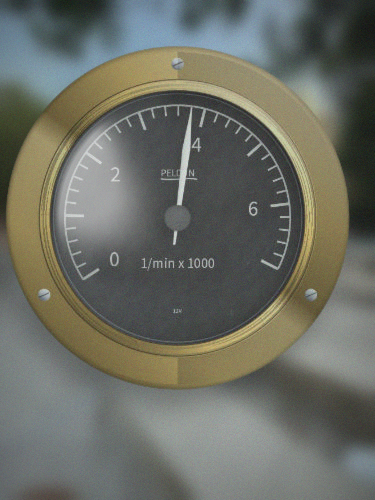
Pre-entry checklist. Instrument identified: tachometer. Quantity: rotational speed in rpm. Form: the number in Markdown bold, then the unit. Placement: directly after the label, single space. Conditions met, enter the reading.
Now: **3800** rpm
